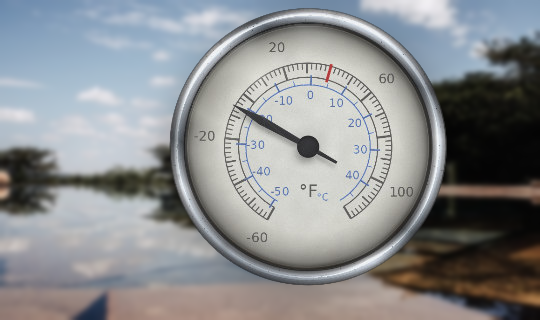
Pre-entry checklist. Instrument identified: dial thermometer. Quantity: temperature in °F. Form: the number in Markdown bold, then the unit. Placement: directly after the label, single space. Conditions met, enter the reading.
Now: **-6** °F
